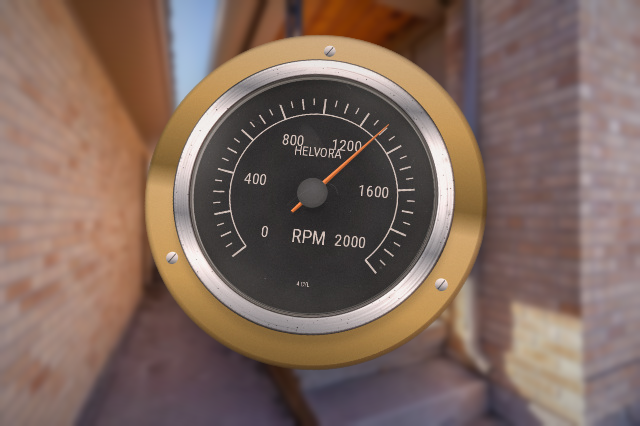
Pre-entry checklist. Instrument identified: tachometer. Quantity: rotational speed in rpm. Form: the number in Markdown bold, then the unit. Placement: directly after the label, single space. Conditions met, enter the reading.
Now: **1300** rpm
